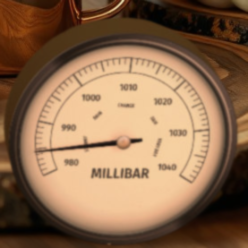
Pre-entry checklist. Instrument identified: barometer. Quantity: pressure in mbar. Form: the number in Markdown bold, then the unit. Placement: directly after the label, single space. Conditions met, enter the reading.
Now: **985** mbar
